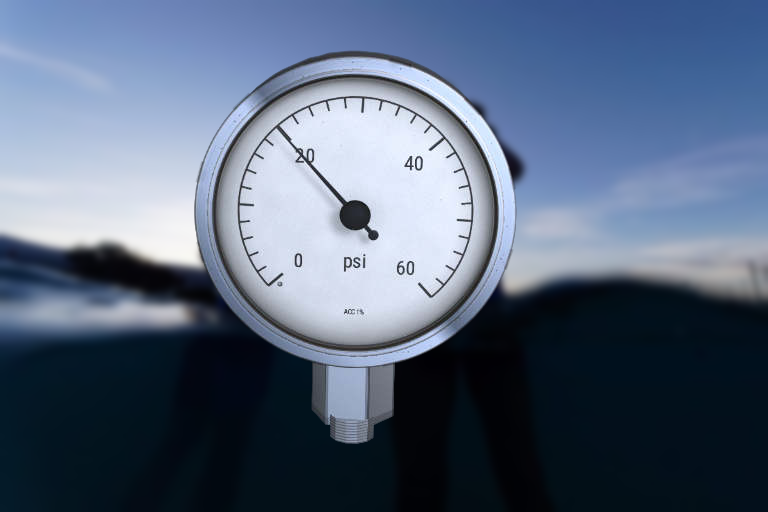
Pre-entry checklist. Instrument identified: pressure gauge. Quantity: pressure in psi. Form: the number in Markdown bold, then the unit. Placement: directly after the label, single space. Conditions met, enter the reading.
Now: **20** psi
